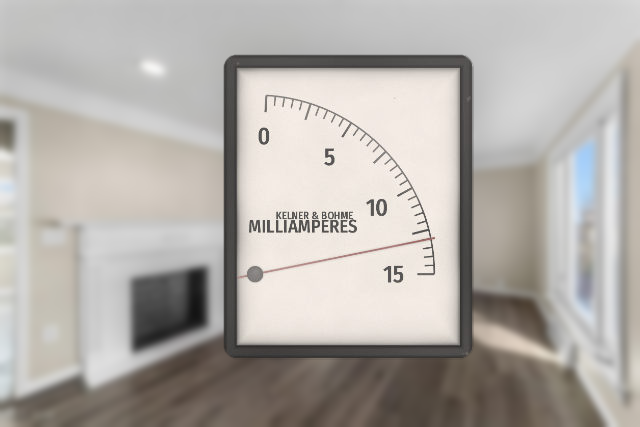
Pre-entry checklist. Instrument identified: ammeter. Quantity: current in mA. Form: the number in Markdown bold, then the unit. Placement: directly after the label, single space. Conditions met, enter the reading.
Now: **13** mA
